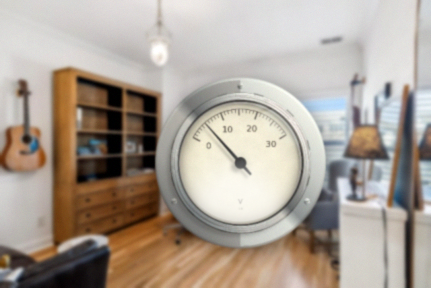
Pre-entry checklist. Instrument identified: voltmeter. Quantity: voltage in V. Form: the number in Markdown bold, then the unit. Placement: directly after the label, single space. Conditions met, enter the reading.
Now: **5** V
